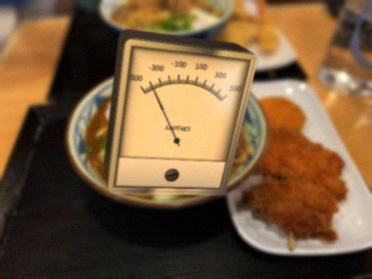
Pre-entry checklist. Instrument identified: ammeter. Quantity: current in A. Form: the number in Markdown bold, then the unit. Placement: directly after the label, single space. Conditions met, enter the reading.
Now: **-400** A
